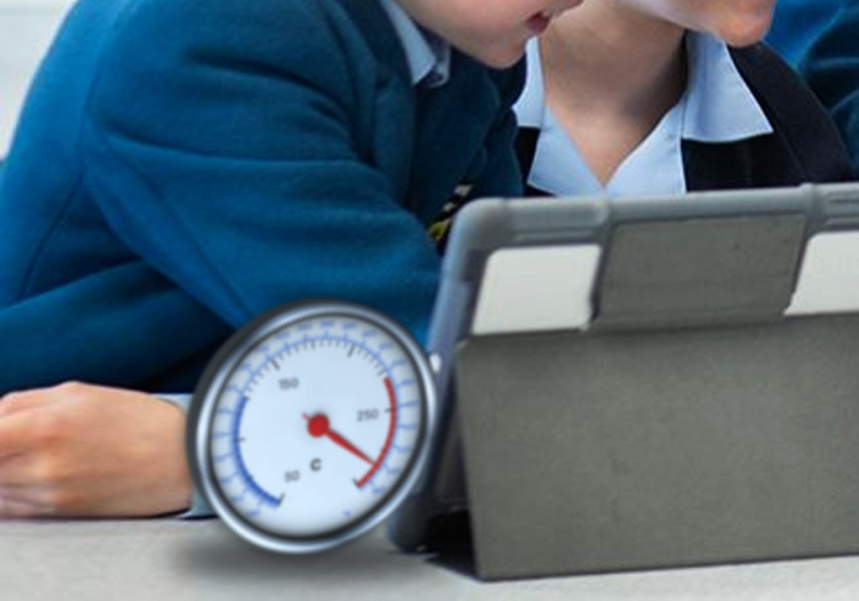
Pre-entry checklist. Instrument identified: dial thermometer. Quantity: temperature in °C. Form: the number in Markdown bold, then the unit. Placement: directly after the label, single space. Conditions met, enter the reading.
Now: **285** °C
